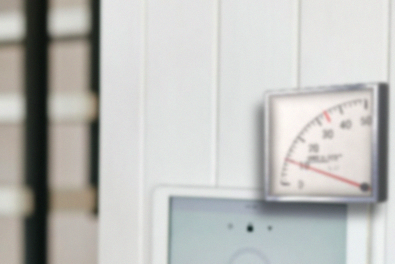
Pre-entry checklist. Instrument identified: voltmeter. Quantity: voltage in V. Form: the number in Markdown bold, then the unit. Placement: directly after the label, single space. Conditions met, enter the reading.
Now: **10** V
